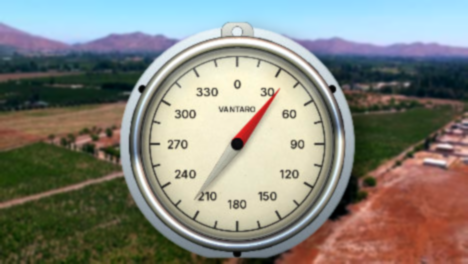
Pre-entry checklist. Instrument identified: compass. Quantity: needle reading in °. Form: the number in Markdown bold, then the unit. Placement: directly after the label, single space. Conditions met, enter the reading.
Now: **37.5** °
